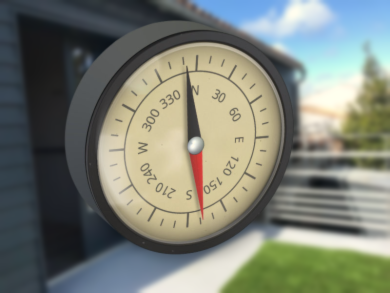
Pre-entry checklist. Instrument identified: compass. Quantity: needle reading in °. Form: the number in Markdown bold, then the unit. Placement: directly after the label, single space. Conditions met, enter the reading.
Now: **170** °
